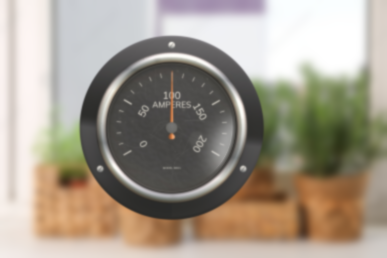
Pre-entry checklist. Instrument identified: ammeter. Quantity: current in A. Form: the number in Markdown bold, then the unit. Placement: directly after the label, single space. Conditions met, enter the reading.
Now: **100** A
